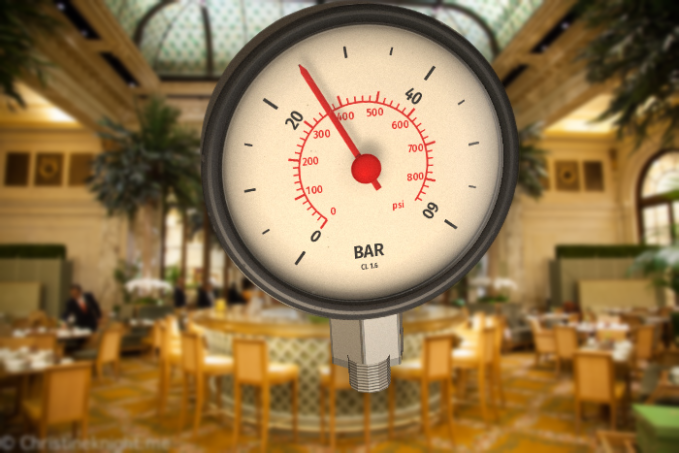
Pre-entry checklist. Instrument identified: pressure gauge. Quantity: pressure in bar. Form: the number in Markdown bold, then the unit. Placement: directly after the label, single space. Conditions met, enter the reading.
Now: **25** bar
